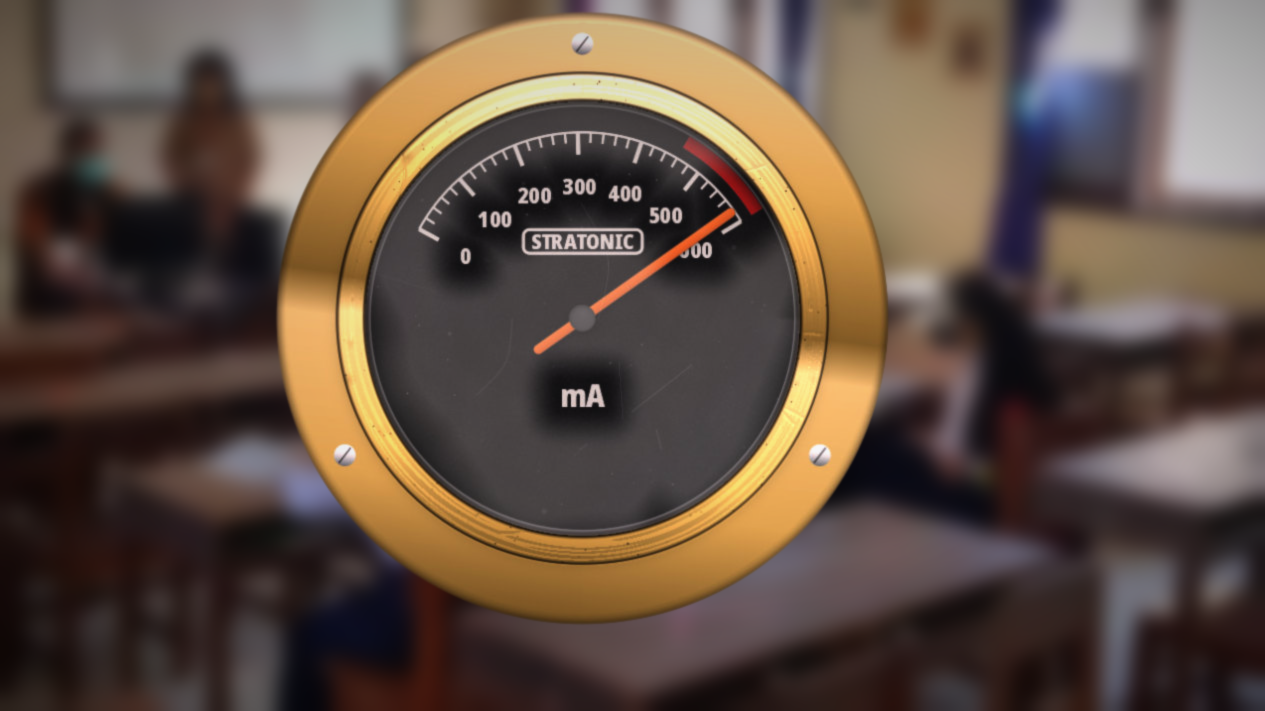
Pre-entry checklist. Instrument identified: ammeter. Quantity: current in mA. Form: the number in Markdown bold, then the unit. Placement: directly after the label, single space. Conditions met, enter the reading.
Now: **580** mA
